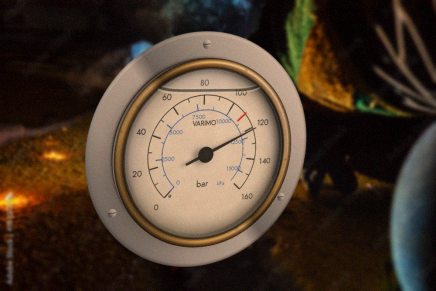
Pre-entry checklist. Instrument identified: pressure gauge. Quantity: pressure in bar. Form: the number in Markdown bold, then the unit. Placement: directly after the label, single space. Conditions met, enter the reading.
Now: **120** bar
